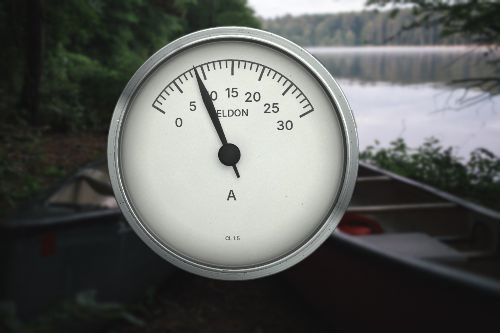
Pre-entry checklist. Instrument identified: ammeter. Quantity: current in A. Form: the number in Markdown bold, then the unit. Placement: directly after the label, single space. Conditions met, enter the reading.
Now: **9** A
